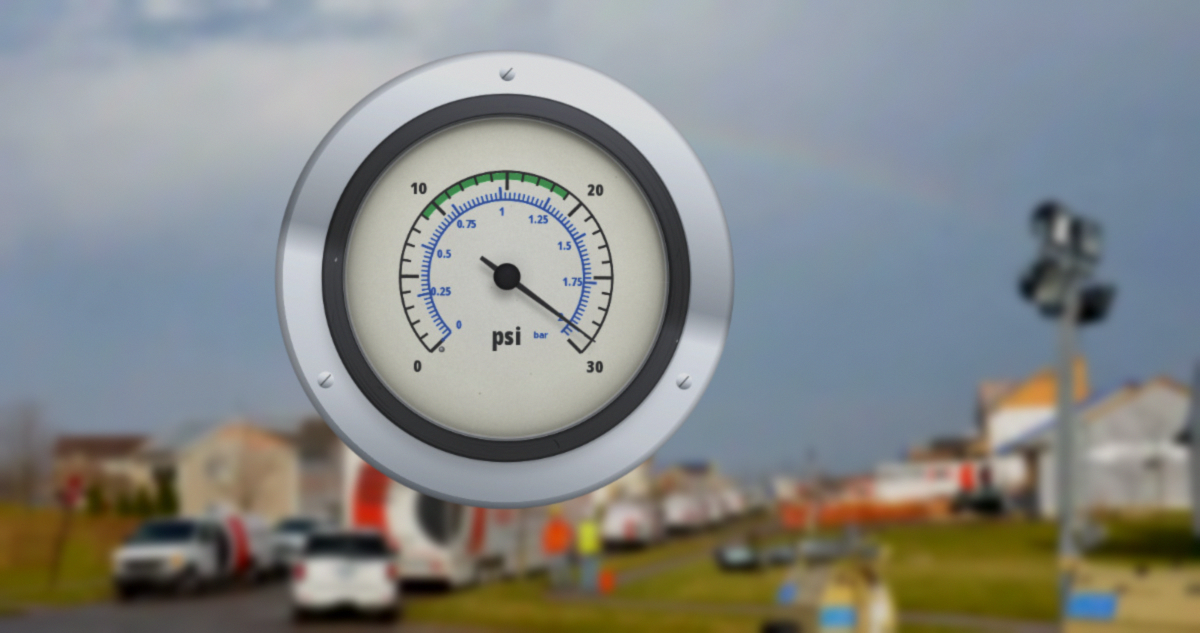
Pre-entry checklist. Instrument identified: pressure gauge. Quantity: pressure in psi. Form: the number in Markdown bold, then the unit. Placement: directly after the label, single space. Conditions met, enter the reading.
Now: **29** psi
